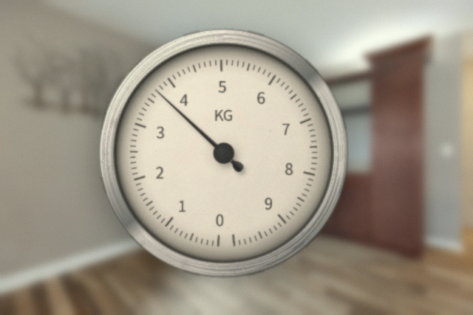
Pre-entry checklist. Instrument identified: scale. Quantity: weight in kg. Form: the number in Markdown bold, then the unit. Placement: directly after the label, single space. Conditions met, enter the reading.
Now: **3.7** kg
